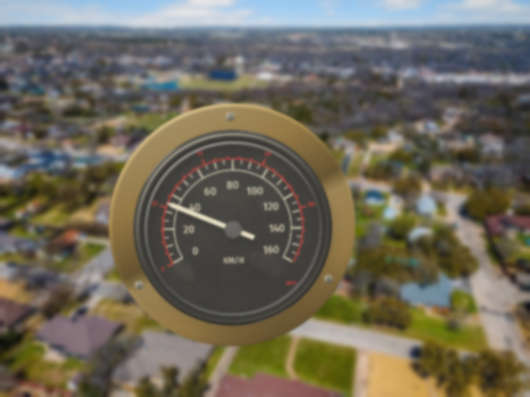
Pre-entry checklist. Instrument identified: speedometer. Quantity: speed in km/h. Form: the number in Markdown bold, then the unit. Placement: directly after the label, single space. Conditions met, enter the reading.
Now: **35** km/h
